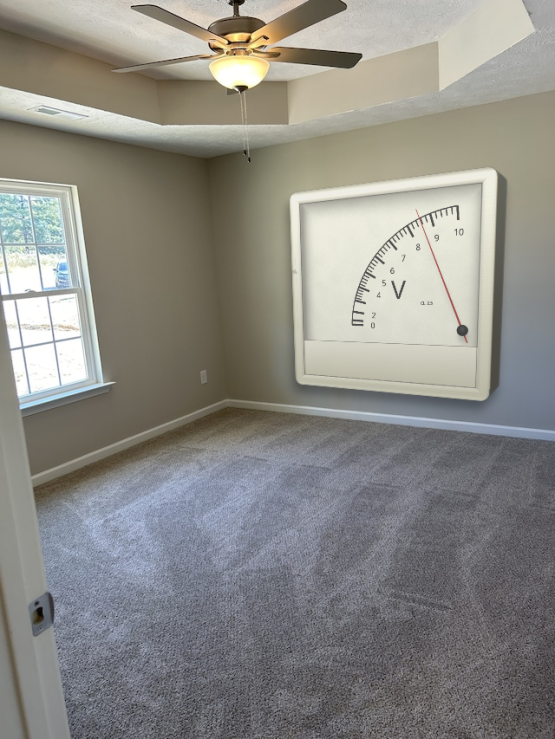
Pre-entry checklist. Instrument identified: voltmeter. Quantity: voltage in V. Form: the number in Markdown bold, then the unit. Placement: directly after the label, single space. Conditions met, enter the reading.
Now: **8.6** V
